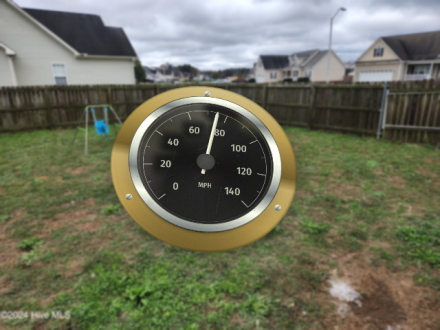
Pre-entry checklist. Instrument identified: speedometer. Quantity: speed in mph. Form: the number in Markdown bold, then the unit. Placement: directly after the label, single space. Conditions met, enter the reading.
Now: **75** mph
